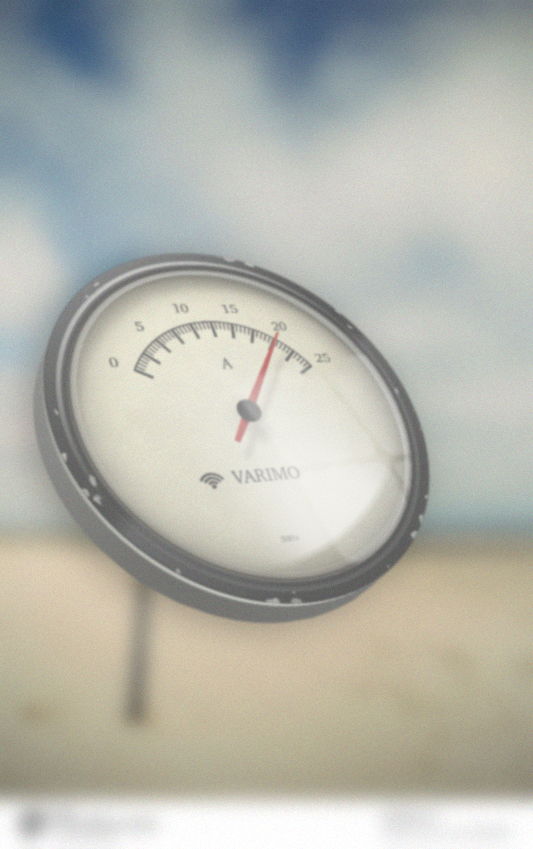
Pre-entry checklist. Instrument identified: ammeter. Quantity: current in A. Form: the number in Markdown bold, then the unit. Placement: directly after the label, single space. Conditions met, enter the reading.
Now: **20** A
